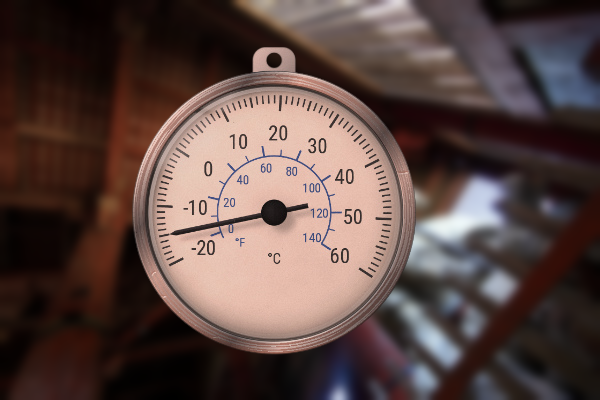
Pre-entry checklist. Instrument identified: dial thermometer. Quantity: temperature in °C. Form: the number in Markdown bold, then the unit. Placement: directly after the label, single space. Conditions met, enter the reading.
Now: **-15** °C
